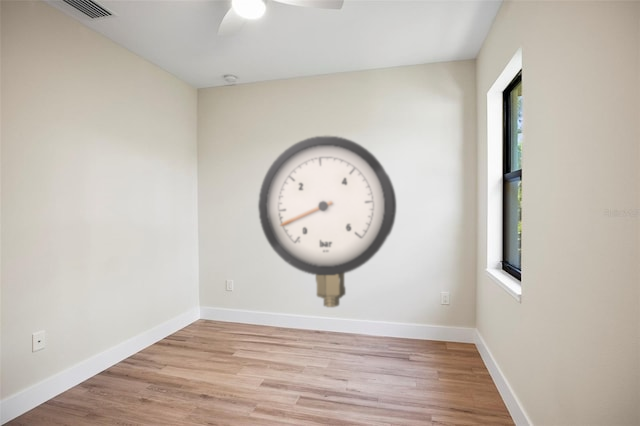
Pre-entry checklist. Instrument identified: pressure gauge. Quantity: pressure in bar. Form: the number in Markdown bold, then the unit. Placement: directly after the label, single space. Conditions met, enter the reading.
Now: **0.6** bar
